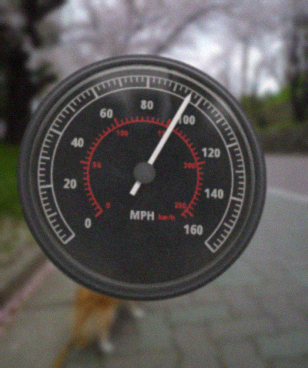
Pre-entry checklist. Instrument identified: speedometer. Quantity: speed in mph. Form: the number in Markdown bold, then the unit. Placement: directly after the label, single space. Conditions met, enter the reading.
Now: **96** mph
